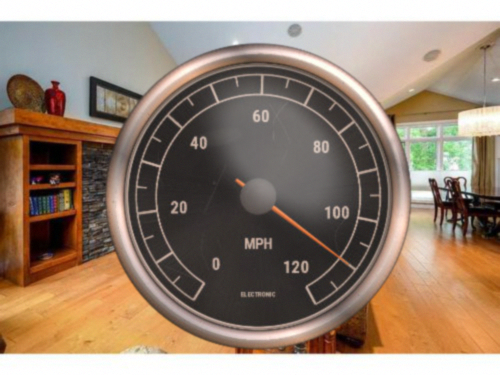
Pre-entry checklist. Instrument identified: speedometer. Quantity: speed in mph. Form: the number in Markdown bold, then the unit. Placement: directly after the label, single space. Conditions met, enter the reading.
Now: **110** mph
